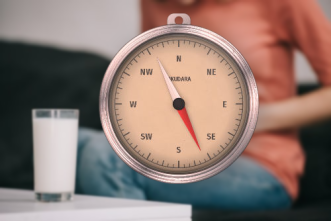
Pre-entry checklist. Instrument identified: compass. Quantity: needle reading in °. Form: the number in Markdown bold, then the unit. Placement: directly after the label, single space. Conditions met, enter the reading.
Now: **155** °
